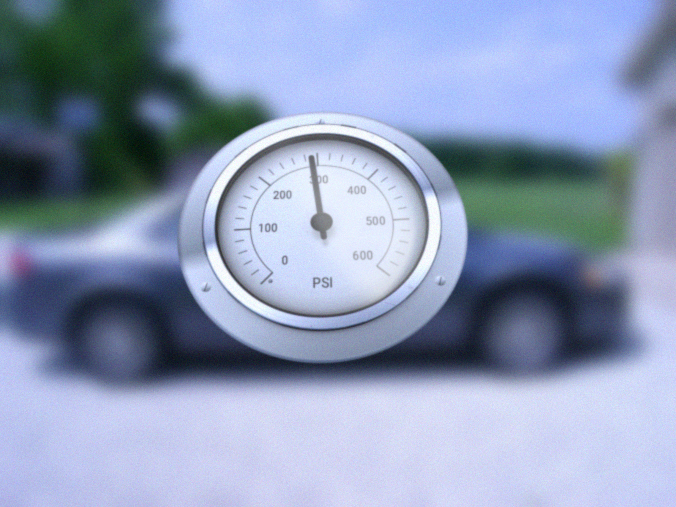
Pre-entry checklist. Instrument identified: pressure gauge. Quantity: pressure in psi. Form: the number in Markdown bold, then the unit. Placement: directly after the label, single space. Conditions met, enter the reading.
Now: **290** psi
